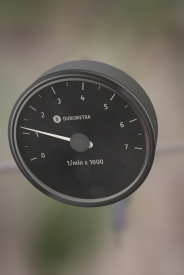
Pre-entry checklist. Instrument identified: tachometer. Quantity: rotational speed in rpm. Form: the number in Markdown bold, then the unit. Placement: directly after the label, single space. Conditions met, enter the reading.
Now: **1250** rpm
